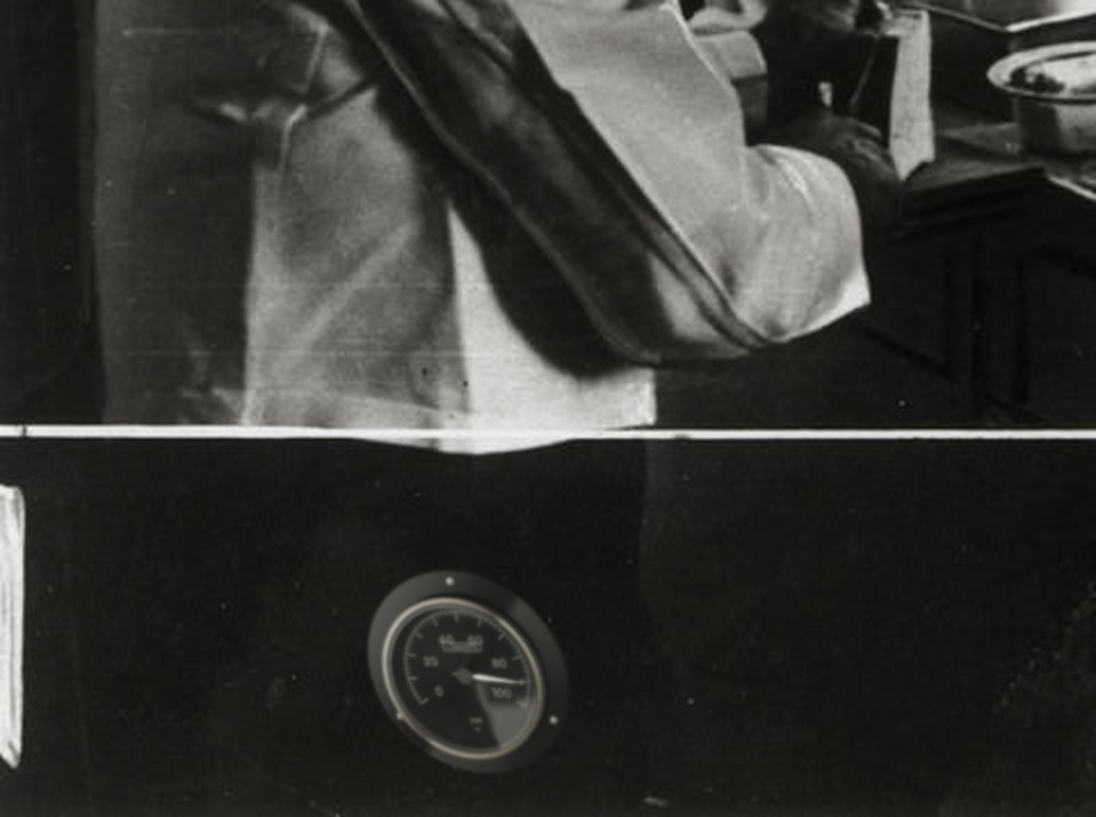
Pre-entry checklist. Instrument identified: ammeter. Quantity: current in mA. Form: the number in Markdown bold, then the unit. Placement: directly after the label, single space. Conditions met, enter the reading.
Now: **90** mA
